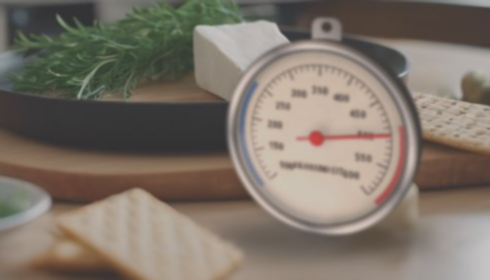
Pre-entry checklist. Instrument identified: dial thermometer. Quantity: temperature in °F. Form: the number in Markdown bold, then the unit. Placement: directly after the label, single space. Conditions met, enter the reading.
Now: **500** °F
